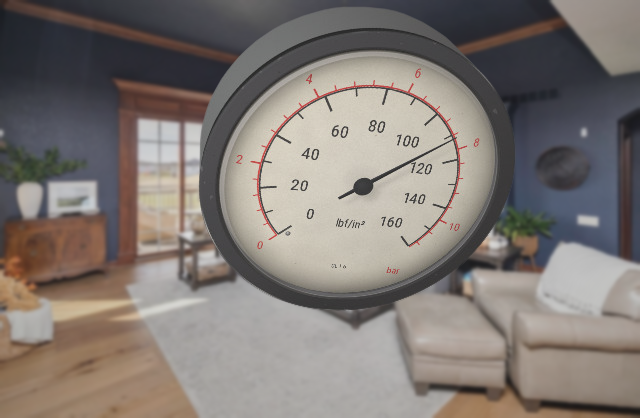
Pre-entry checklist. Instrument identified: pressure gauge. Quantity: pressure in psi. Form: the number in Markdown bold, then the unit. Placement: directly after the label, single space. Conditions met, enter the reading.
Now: **110** psi
